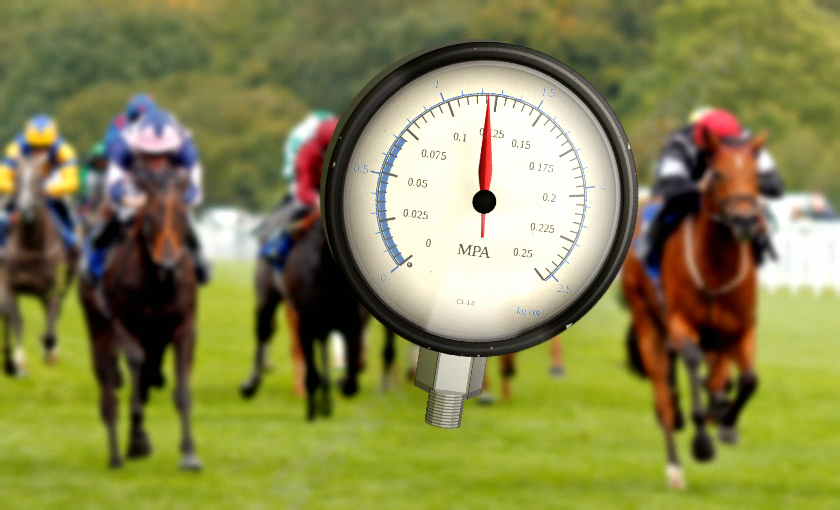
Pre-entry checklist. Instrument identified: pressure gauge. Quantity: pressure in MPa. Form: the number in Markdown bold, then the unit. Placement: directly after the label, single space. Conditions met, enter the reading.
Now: **0.12** MPa
